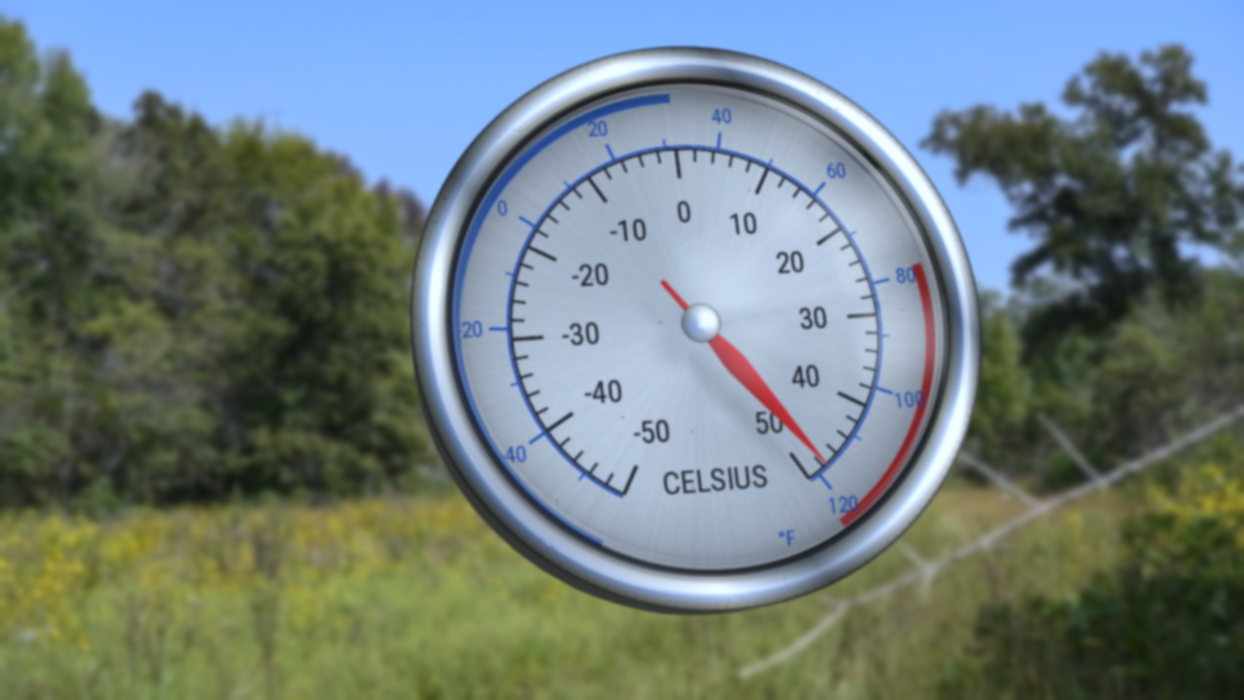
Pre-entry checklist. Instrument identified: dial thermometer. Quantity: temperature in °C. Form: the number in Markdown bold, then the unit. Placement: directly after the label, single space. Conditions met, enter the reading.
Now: **48** °C
